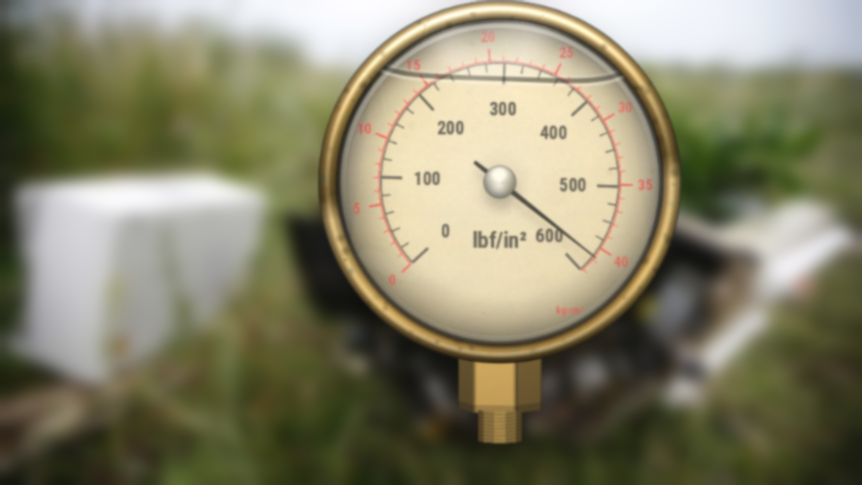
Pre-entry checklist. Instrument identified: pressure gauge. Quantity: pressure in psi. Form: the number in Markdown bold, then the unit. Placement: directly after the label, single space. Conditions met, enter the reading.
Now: **580** psi
